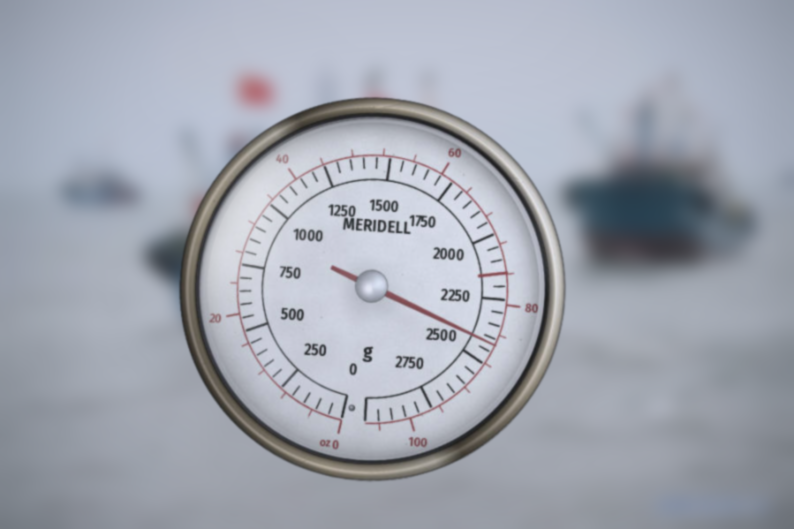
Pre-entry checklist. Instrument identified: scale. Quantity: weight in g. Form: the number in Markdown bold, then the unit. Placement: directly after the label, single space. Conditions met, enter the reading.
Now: **2425** g
